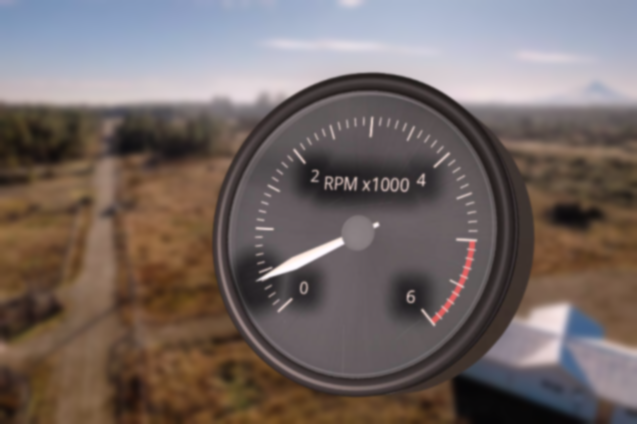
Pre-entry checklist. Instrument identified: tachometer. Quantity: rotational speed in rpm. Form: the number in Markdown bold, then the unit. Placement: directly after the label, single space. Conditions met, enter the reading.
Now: **400** rpm
